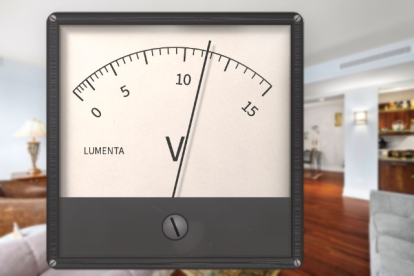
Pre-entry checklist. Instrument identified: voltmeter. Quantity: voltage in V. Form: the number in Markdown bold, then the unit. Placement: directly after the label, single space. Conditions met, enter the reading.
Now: **11.25** V
